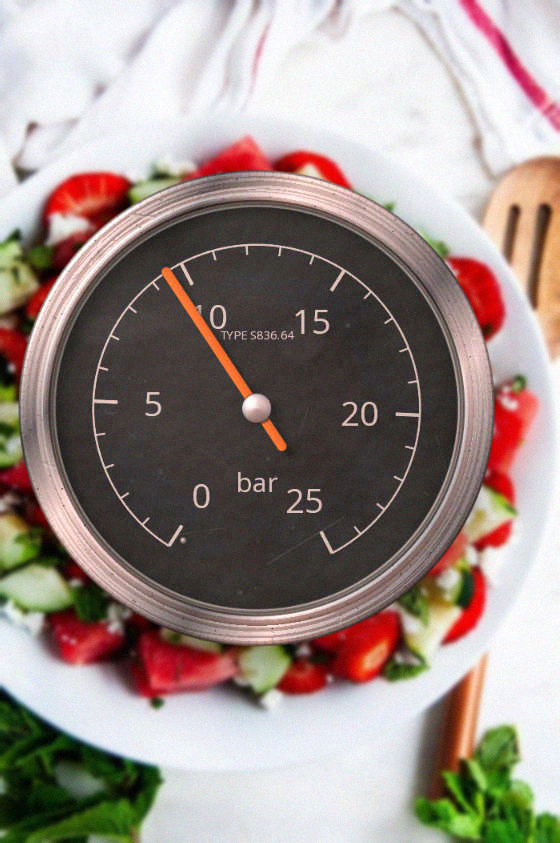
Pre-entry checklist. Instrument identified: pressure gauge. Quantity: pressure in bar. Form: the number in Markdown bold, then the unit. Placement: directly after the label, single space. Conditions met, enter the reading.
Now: **9.5** bar
